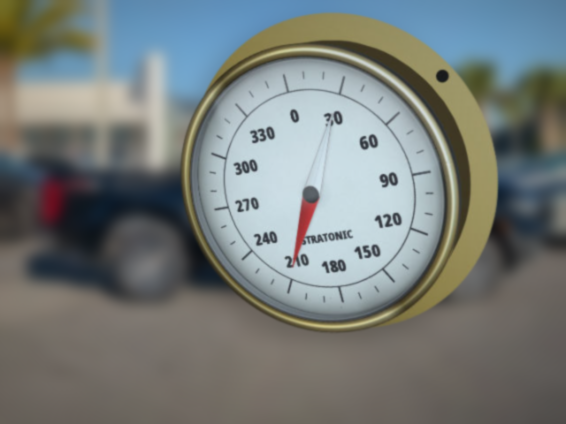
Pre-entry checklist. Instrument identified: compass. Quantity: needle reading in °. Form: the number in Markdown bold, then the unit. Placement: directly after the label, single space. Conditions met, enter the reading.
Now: **210** °
